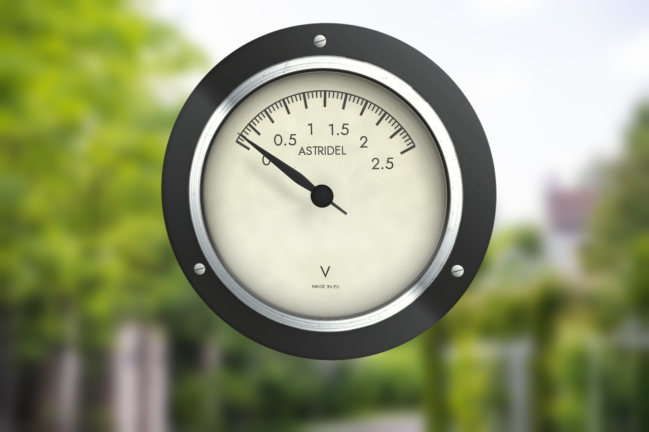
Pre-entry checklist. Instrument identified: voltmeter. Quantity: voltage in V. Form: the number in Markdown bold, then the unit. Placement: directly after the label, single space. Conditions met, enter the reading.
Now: **0.1** V
